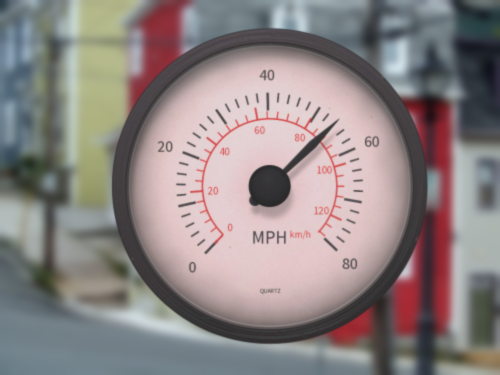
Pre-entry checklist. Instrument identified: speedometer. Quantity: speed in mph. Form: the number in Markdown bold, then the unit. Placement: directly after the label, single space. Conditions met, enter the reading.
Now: **54** mph
